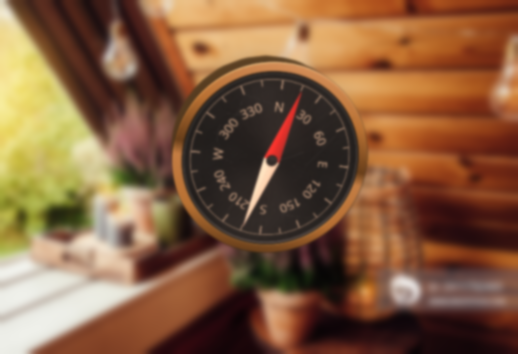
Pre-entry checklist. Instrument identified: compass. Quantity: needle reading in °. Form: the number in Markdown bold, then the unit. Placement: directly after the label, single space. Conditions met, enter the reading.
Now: **15** °
